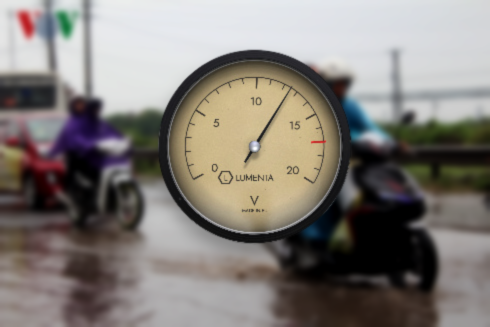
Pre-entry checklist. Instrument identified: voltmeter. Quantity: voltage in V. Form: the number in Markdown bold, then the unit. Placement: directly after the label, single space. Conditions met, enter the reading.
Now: **12.5** V
